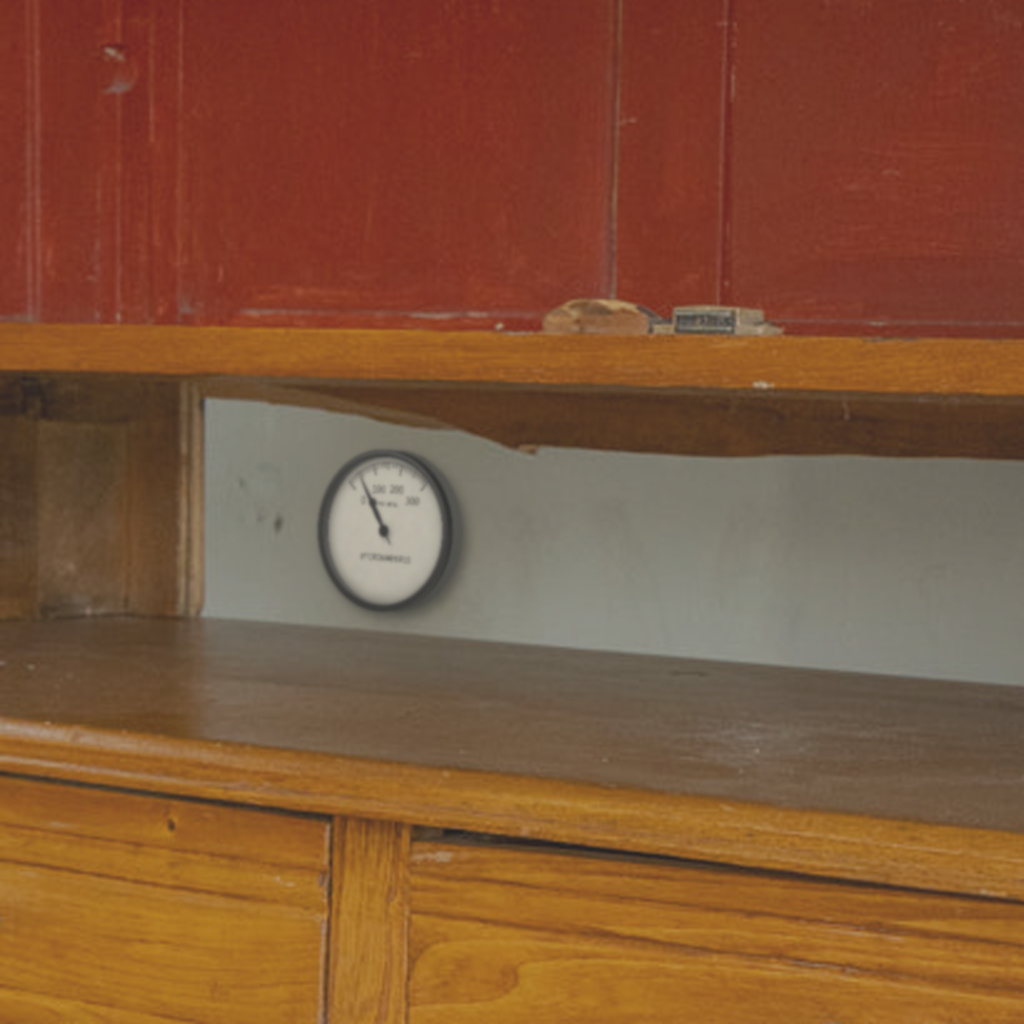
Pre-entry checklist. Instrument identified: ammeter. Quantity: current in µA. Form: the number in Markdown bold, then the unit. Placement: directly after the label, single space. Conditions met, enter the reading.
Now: **50** µA
